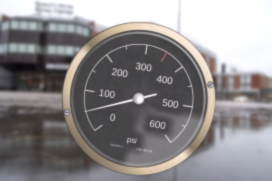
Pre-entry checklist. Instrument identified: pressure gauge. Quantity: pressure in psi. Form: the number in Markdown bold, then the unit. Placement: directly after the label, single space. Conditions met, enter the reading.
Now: **50** psi
